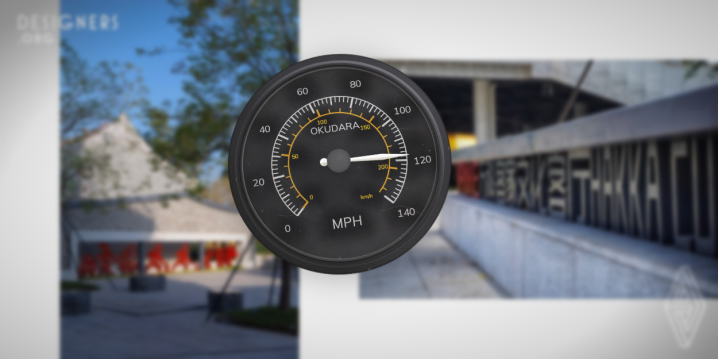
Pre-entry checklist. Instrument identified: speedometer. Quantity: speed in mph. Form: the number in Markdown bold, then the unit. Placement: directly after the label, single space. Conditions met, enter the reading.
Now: **118** mph
